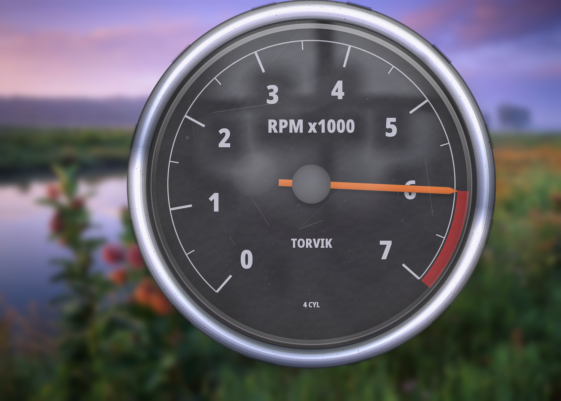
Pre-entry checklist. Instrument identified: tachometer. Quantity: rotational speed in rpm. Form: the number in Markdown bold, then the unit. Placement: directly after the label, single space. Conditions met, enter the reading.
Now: **6000** rpm
